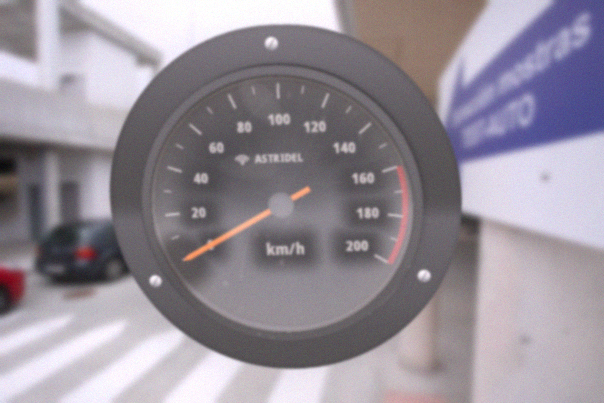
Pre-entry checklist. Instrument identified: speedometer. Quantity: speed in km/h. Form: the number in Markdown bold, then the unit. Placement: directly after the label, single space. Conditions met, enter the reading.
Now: **0** km/h
